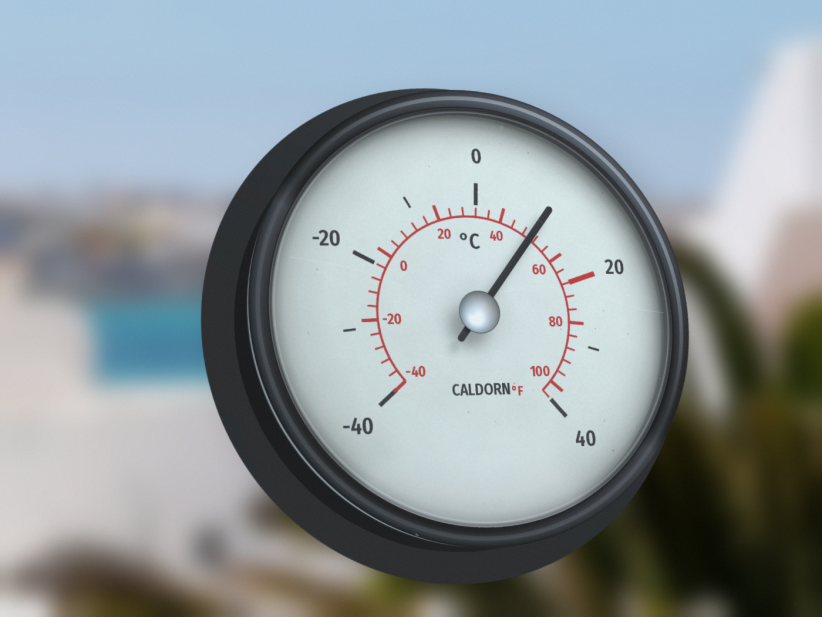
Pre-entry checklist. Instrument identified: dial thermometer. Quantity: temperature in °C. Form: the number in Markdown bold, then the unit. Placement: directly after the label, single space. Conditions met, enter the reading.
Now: **10** °C
